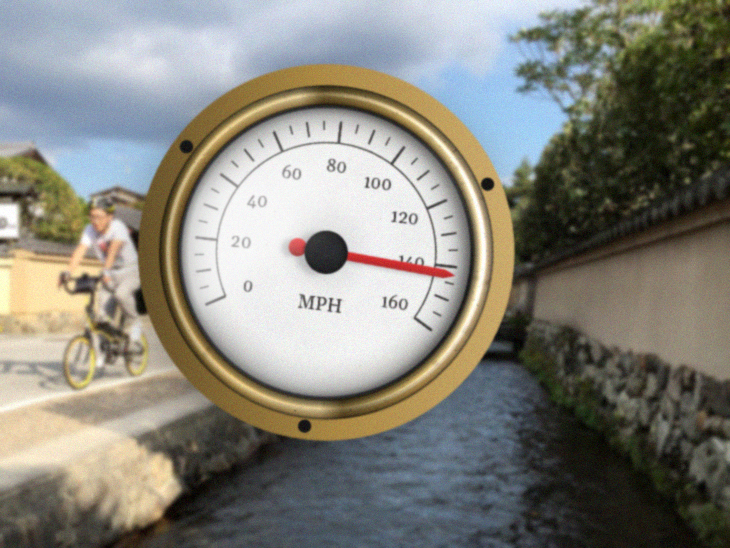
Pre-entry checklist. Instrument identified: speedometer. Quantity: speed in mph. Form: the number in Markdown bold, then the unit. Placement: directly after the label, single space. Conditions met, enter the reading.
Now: **142.5** mph
